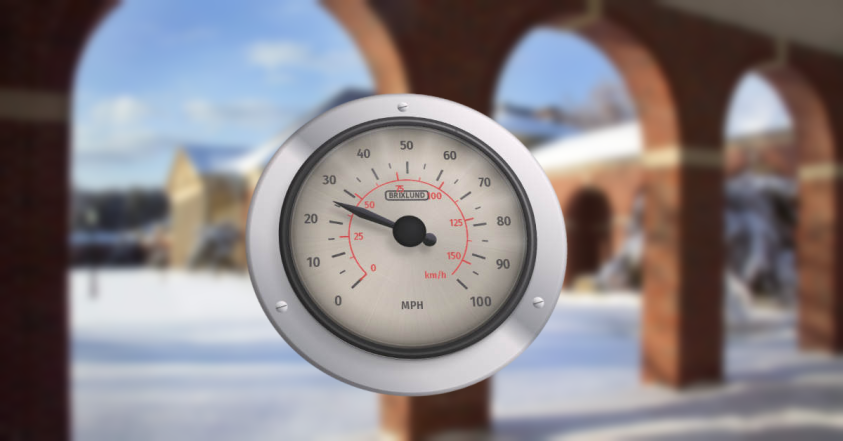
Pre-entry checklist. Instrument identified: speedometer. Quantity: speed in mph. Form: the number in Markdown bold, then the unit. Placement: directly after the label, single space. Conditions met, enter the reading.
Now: **25** mph
